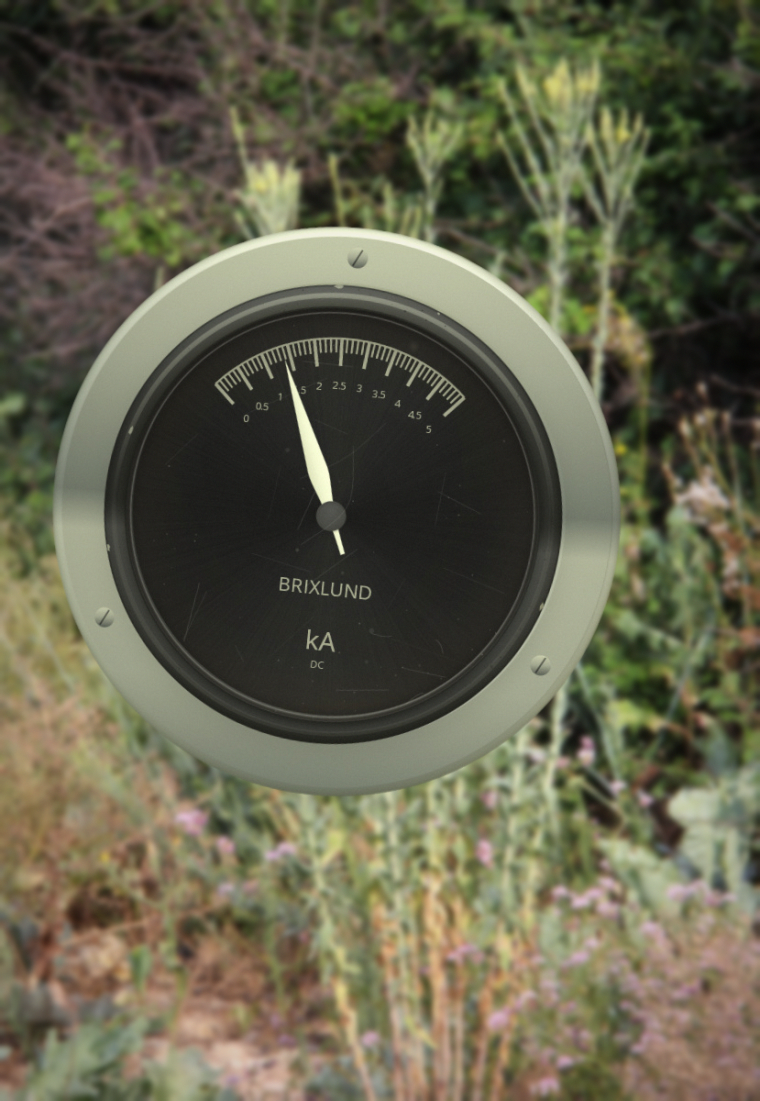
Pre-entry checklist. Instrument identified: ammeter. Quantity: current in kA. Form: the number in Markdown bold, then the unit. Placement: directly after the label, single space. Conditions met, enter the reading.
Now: **1.4** kA
